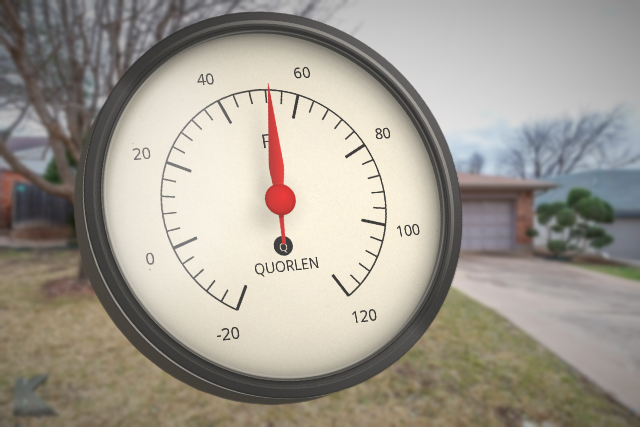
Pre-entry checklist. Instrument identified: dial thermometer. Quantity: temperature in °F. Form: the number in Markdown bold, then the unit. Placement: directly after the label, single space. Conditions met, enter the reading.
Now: **52** °F
